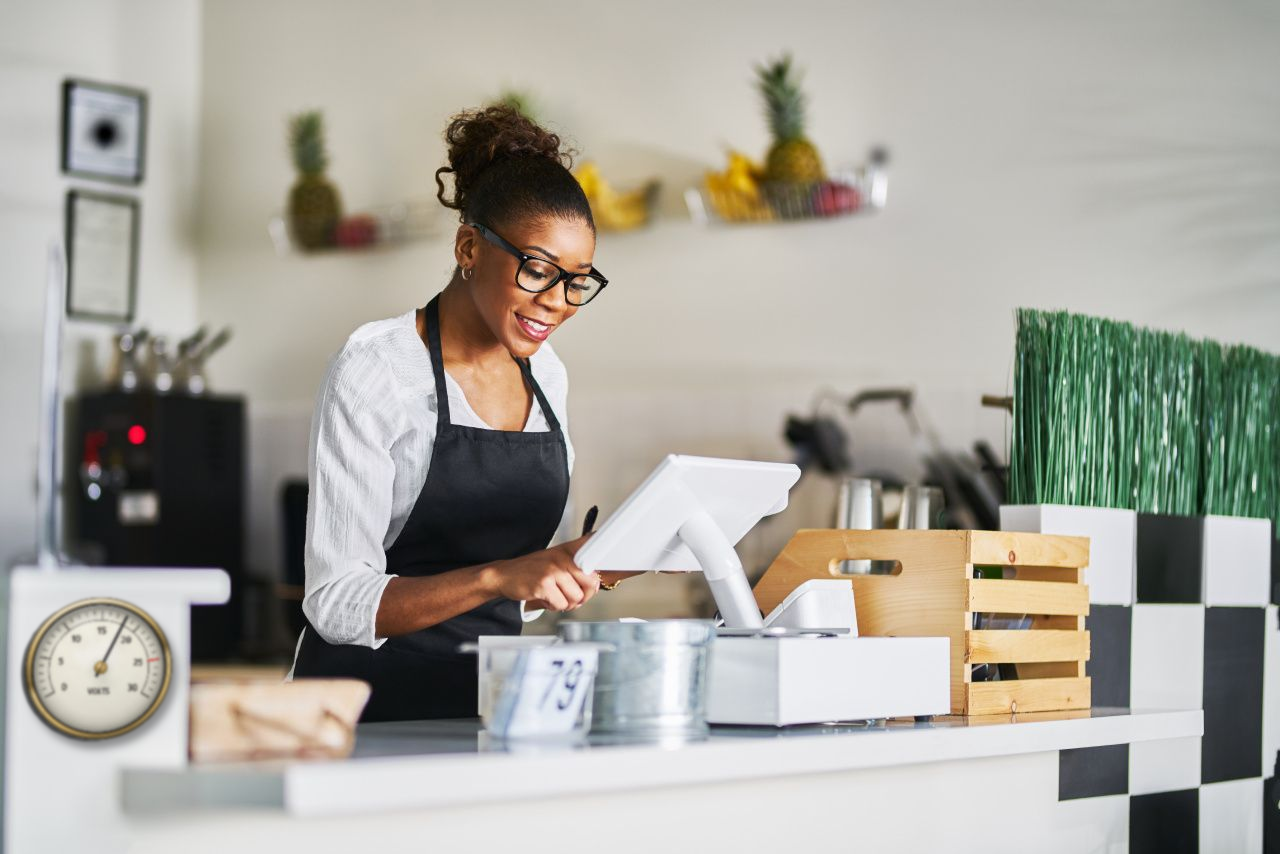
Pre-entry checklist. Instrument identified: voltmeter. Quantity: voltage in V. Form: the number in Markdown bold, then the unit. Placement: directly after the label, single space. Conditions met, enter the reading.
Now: **18** V
